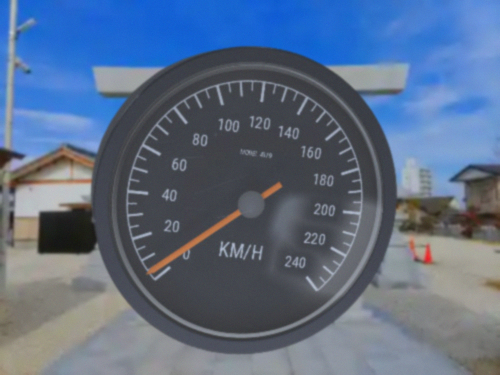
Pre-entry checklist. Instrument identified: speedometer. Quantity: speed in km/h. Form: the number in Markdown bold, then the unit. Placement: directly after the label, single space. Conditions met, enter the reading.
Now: **5** km/h
